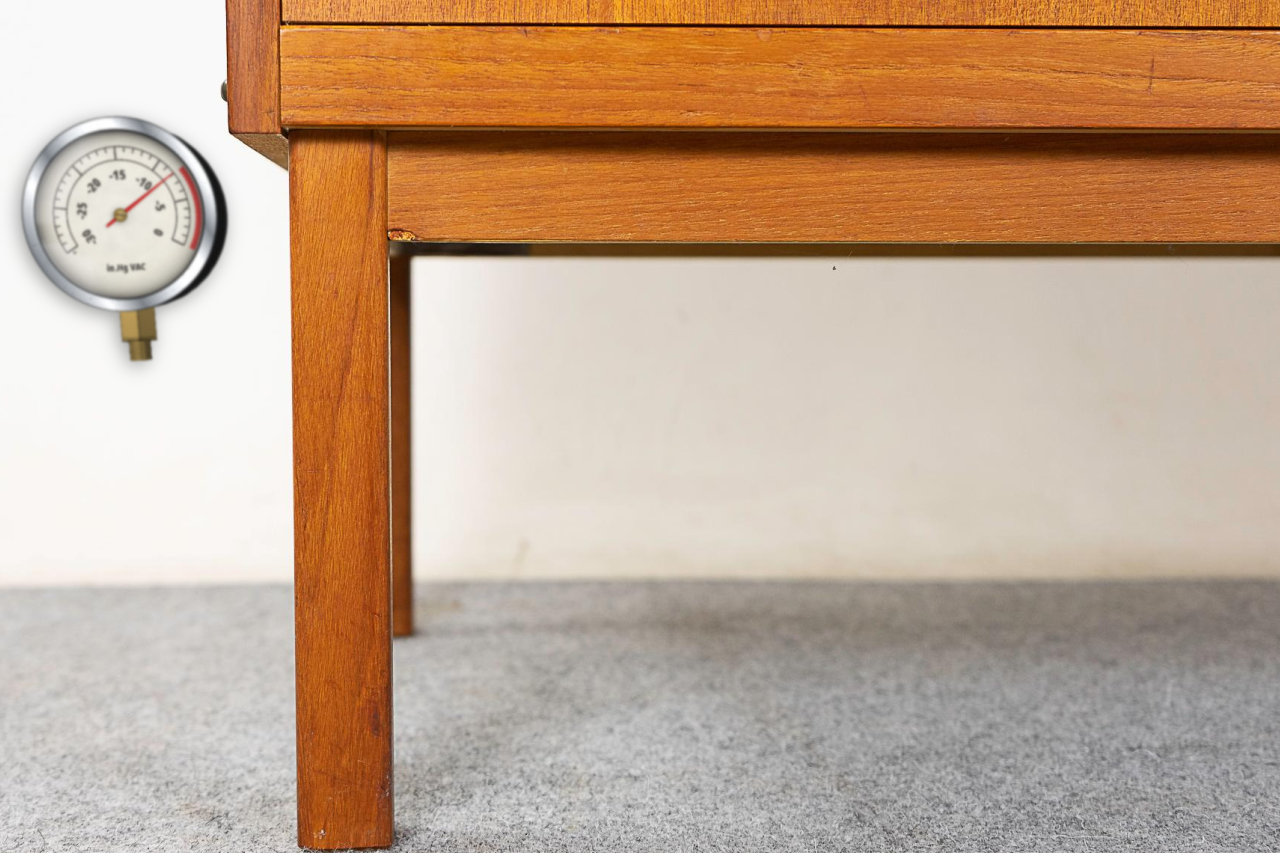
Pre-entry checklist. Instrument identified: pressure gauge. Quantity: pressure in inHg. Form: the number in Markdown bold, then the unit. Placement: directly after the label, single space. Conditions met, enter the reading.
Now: **-8** inHg
